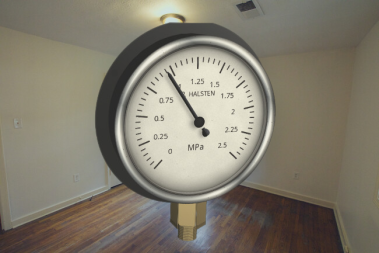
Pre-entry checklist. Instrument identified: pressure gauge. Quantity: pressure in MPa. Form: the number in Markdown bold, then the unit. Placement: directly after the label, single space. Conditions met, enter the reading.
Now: **0.95** MPa
